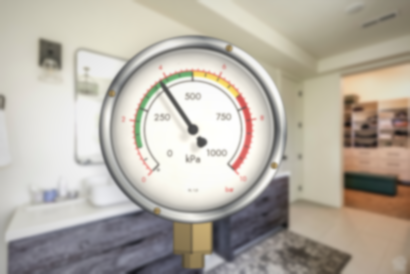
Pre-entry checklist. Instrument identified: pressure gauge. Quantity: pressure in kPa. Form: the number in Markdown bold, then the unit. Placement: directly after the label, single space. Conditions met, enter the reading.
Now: **375** kPa
